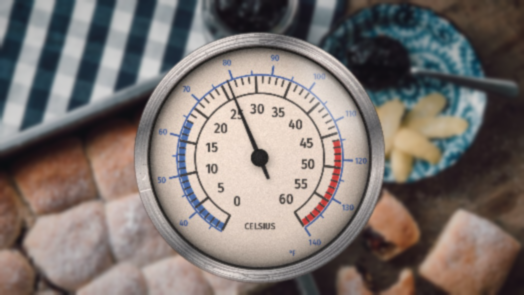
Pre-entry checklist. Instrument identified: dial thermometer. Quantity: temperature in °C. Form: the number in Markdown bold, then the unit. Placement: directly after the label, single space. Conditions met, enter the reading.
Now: **26** °C
